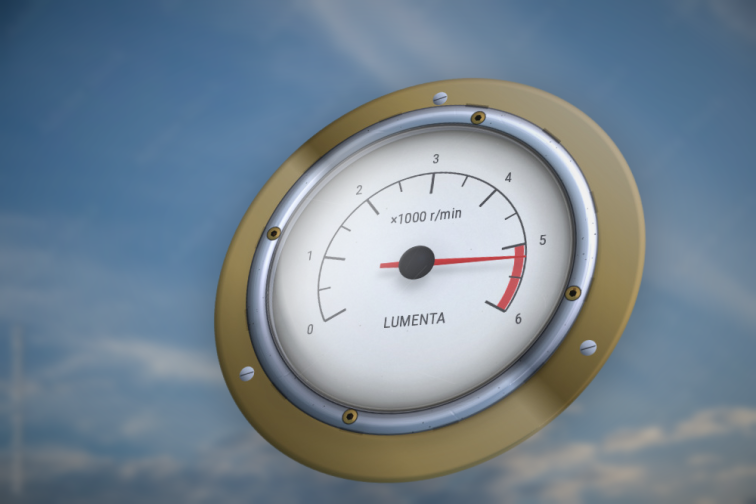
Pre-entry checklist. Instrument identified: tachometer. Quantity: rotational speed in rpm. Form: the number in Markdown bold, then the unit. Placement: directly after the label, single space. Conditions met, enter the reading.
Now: **5250** rpm
